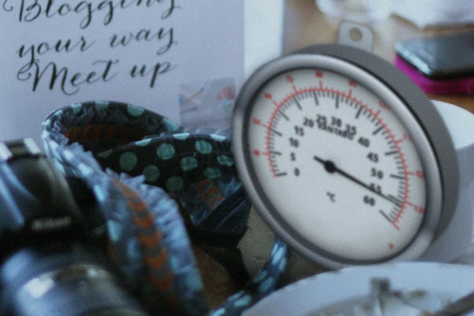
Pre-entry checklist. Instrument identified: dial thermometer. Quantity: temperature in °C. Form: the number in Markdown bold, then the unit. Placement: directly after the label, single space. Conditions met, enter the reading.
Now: **55** °C
